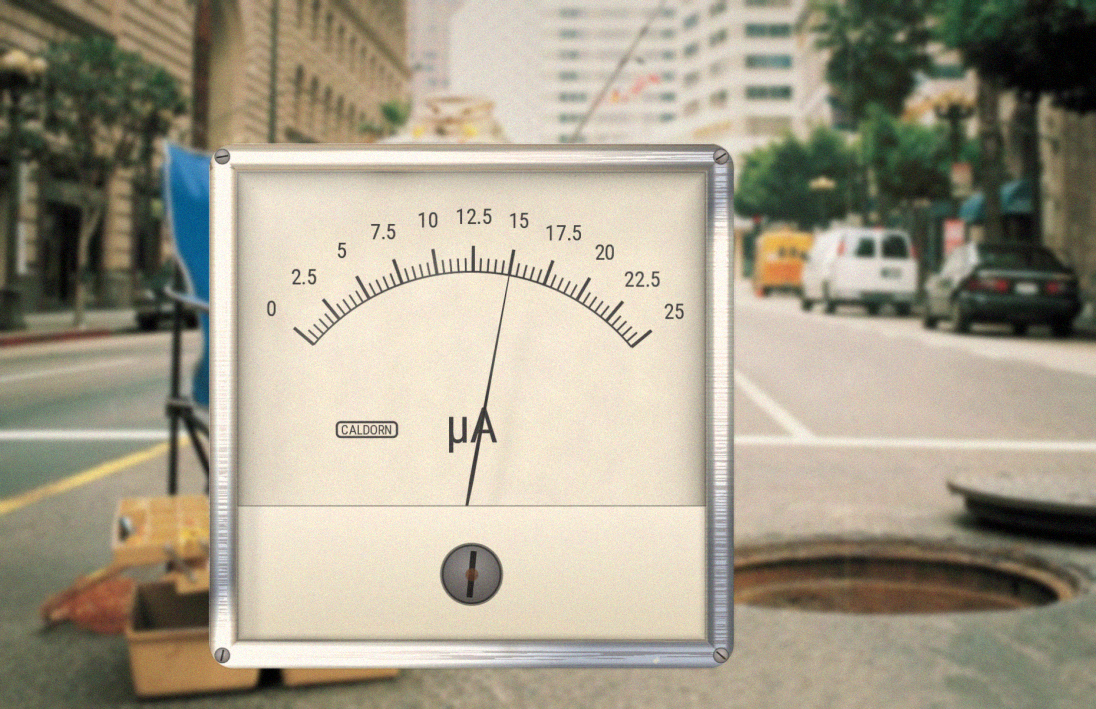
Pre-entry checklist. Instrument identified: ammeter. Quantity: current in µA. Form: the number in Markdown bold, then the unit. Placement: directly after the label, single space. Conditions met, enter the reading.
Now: **15** µA
